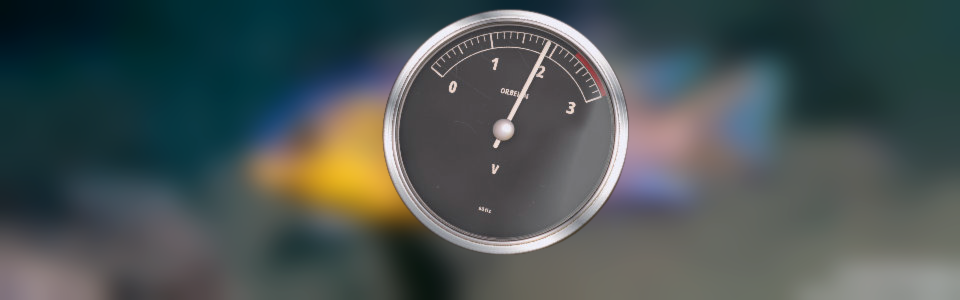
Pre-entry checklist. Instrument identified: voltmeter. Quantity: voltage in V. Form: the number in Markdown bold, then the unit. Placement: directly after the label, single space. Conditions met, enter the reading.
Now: **1.9** V
